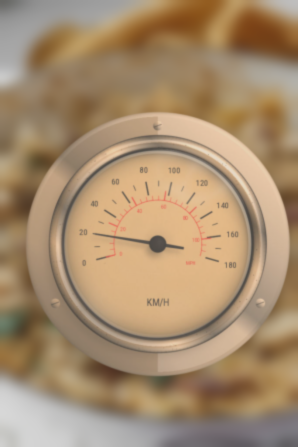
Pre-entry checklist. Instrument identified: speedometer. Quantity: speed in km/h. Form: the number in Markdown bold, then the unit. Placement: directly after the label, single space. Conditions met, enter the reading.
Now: **20** km/h
